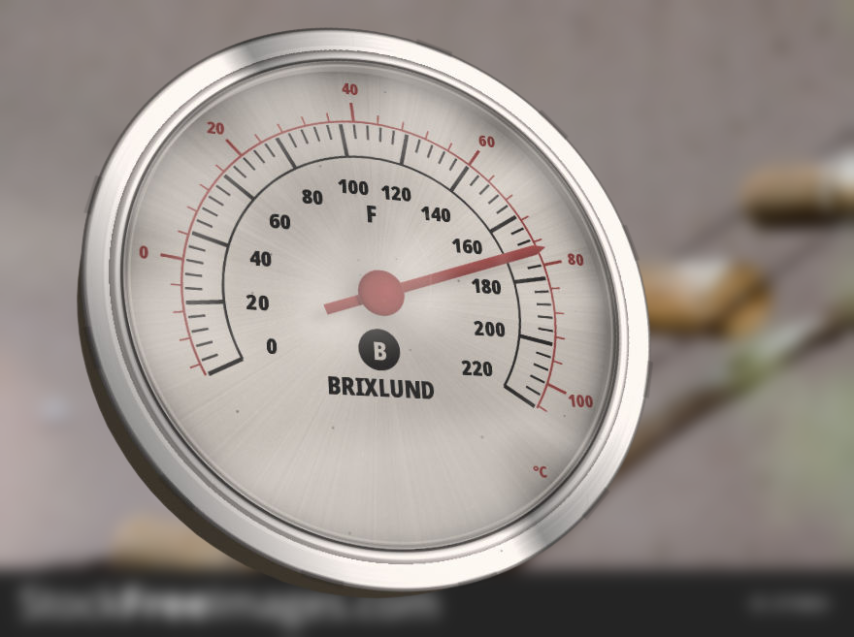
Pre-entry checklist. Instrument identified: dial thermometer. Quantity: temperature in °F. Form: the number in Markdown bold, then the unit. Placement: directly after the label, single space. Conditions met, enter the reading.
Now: **172** °F
